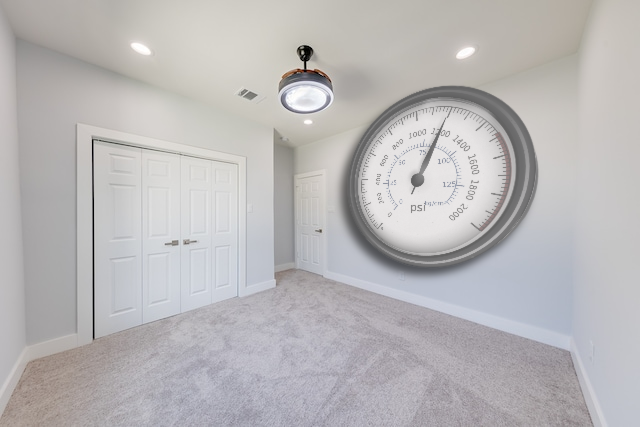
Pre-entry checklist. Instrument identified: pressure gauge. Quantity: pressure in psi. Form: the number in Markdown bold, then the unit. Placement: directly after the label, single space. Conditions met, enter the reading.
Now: **1200** psi
